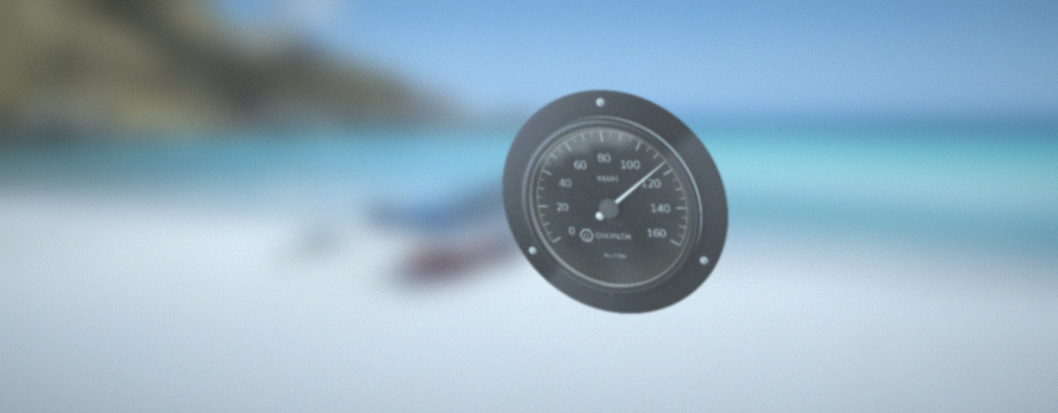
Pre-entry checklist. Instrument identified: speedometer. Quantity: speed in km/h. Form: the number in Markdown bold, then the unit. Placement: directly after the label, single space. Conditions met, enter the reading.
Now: **115** km/h
